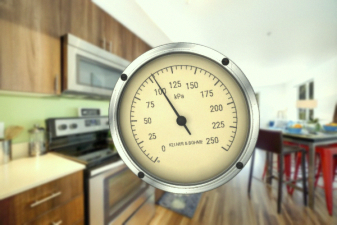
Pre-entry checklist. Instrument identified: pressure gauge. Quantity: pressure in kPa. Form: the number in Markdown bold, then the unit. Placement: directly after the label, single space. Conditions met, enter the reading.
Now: **105** kPa
